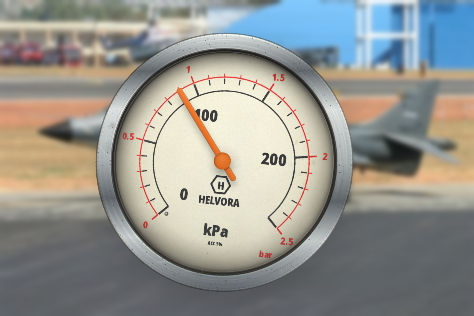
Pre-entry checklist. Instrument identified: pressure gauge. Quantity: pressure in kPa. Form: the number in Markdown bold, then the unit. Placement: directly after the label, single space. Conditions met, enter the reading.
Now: **90** kPa
